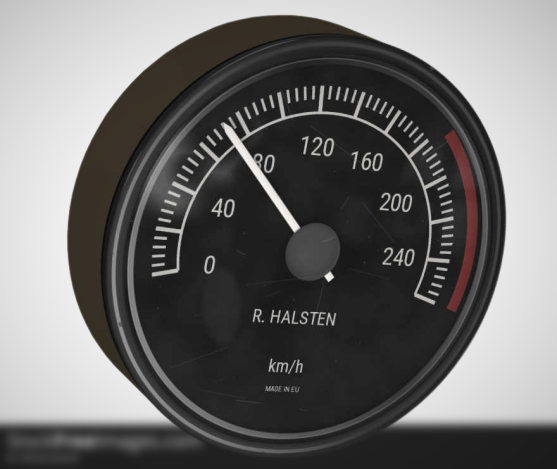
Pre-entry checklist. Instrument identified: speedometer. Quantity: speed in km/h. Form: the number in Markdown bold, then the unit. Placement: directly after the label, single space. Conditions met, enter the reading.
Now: **72** km/h
